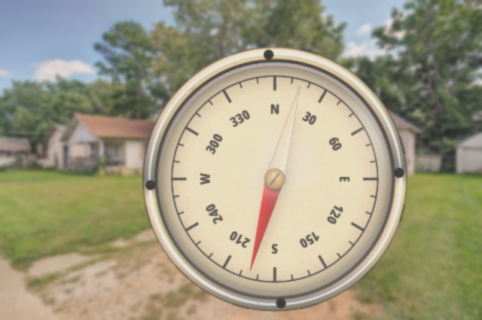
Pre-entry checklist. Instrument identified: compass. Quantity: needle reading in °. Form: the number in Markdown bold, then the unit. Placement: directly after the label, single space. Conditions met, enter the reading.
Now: **195** °
